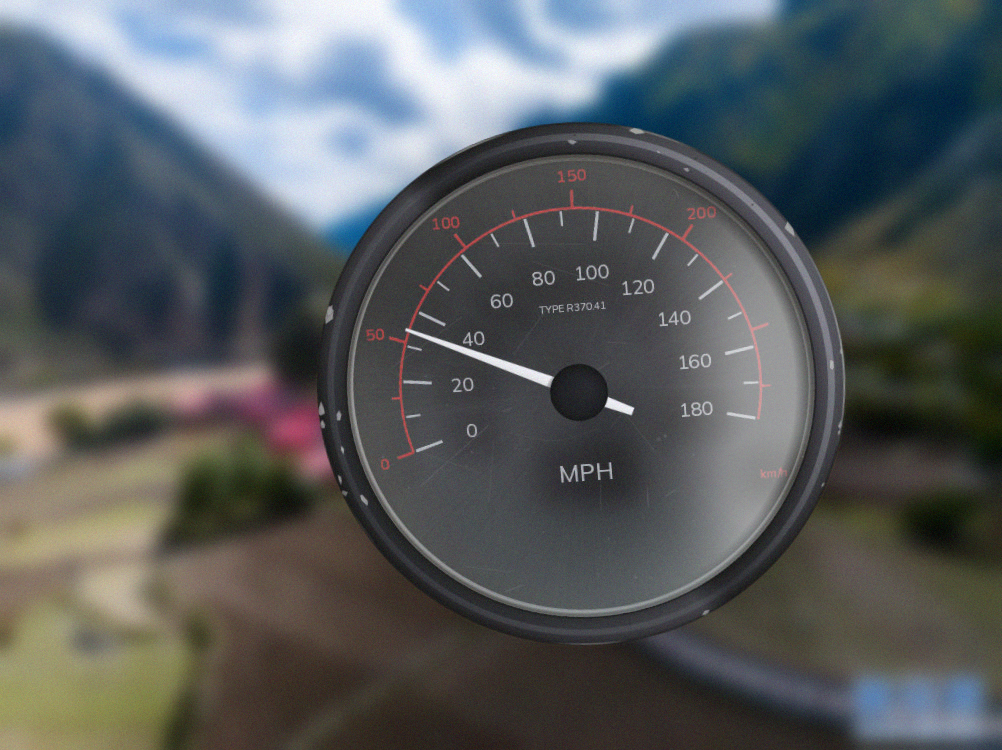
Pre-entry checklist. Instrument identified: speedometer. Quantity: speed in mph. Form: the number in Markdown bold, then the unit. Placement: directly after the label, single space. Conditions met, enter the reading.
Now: **35** mph
